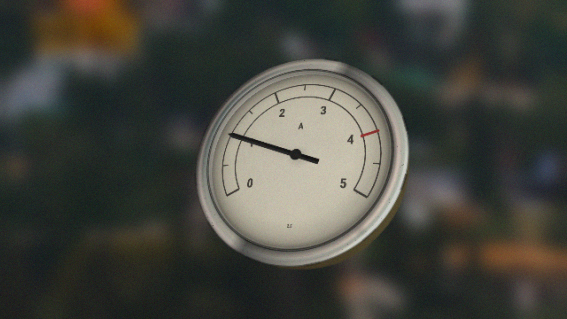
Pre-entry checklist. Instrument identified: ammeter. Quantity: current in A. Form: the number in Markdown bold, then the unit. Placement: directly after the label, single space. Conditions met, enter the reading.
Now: **1** A
